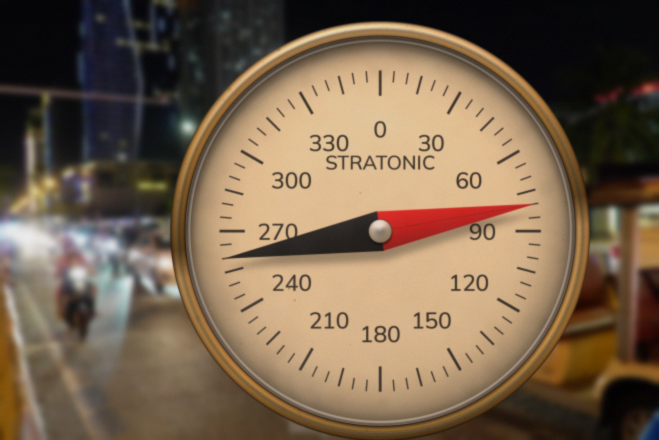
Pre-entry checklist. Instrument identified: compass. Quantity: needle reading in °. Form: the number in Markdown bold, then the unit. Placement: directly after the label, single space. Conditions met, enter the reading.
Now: **80** °
